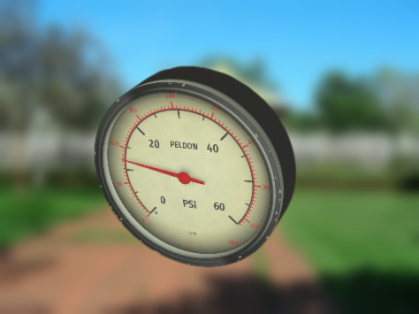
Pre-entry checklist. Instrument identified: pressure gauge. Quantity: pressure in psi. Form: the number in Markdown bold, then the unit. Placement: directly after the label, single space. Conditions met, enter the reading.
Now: **12.5** psi
